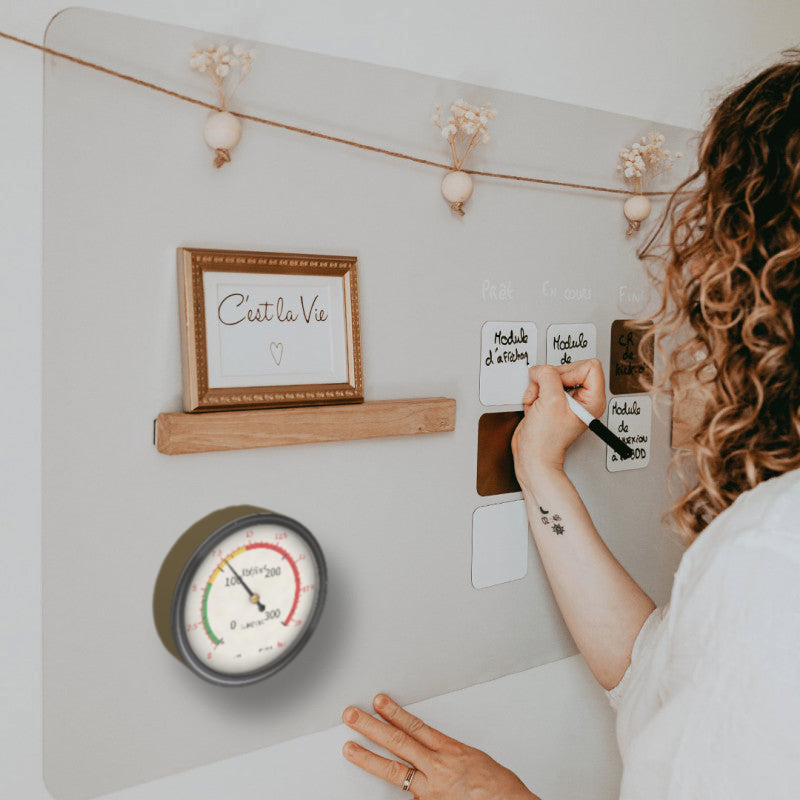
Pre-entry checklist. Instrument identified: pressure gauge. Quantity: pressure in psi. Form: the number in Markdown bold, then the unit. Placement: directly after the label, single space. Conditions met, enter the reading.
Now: **110** psi
